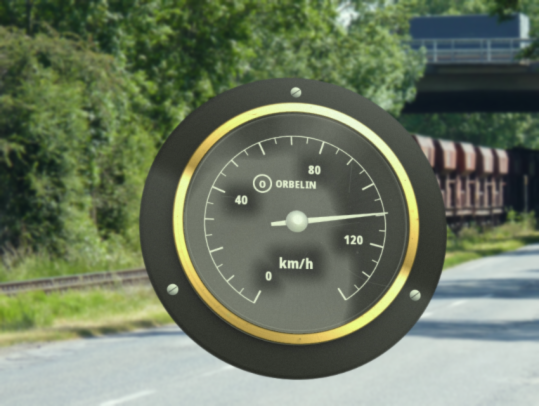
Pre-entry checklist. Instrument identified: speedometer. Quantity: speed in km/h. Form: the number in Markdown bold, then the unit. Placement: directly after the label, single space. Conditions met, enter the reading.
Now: **110** km/h
